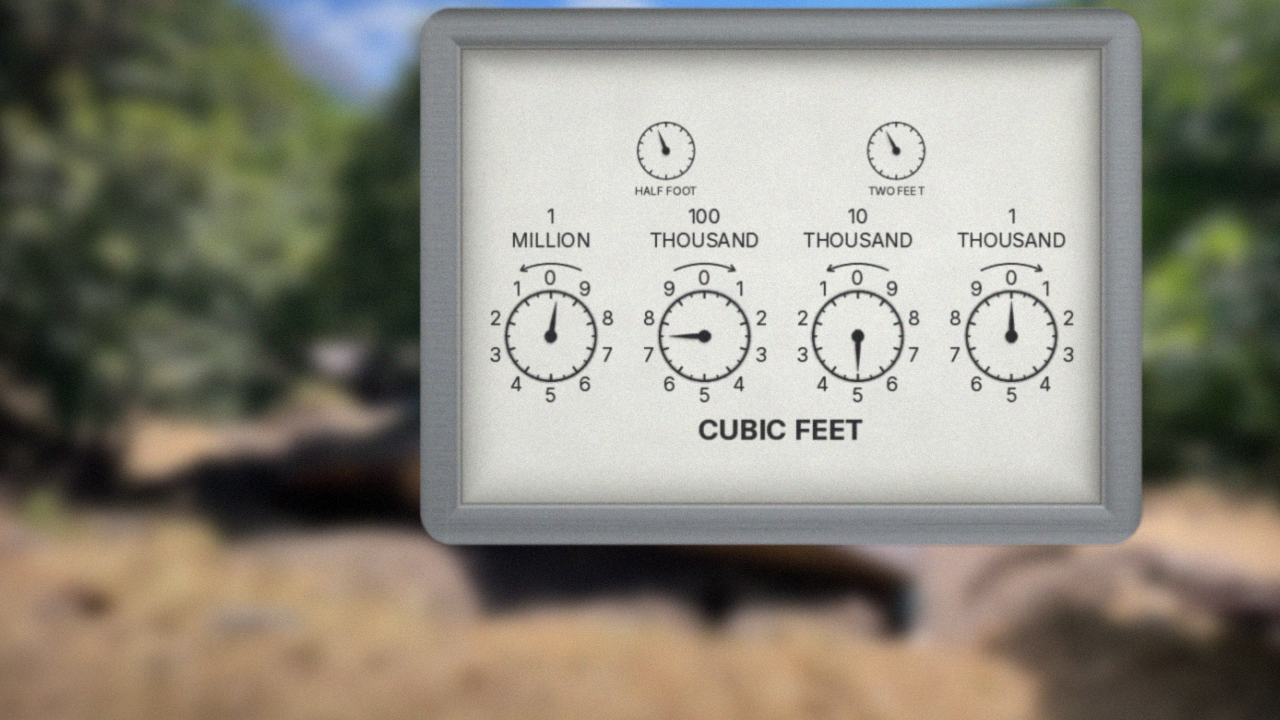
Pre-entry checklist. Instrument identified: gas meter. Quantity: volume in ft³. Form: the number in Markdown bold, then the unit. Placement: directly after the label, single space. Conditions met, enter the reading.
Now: **975000** ft³
